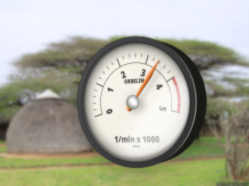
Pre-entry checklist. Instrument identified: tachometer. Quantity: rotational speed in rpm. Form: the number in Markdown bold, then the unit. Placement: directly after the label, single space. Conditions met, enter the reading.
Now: **3400** rpm
